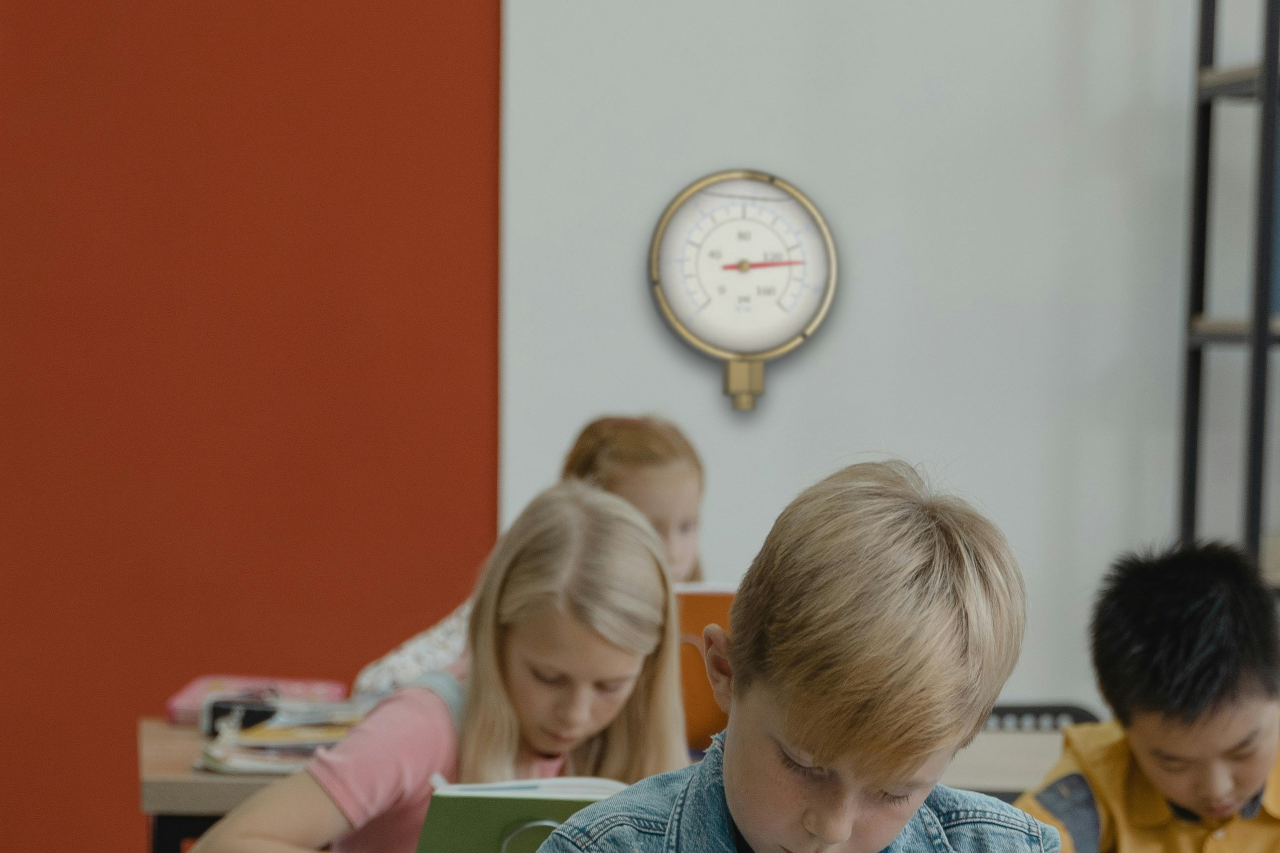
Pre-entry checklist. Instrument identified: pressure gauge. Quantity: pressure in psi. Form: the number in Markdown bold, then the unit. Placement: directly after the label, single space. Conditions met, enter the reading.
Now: **130** psi
